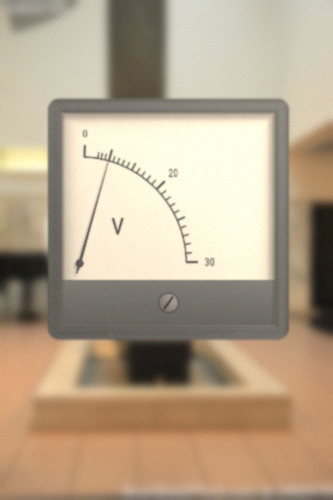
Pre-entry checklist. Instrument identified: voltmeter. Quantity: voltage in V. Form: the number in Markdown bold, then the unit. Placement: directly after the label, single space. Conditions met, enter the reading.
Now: **10** V
